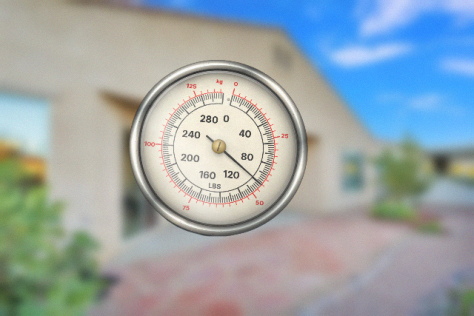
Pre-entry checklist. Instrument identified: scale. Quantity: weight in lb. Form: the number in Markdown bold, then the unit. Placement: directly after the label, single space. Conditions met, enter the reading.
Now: **100** lb
